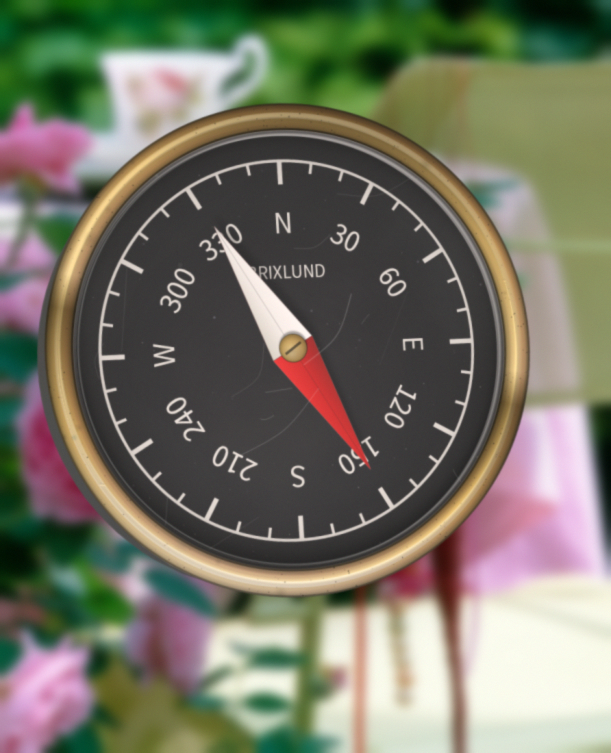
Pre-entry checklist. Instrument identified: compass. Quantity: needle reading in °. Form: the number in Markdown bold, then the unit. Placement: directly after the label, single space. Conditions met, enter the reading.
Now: **150** °
